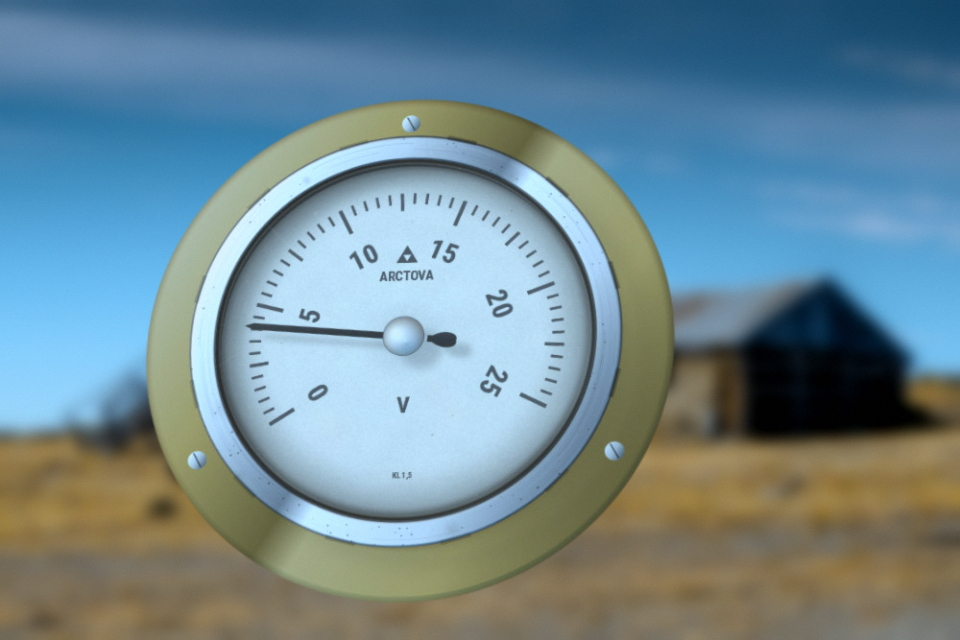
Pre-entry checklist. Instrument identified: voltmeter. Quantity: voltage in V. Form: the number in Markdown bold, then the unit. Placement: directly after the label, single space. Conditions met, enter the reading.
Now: **4** V
